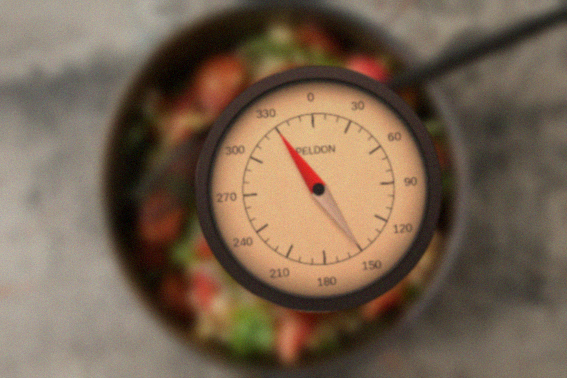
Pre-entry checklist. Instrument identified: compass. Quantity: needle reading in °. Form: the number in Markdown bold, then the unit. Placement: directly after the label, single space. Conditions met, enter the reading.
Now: **330** °
